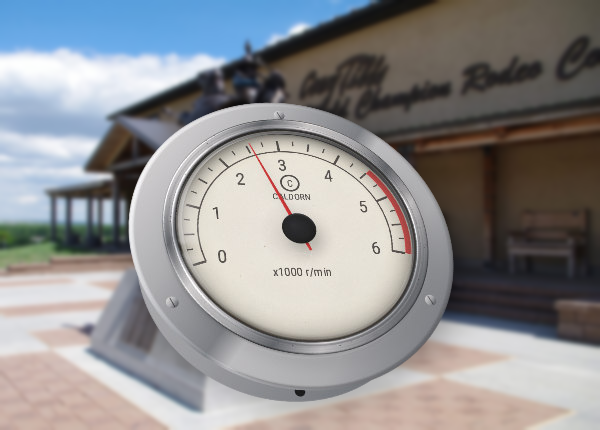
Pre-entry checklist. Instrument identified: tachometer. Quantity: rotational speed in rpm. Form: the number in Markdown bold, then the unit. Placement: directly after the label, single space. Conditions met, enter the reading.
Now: **2500** rpm
